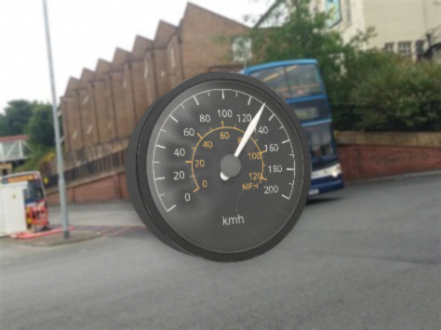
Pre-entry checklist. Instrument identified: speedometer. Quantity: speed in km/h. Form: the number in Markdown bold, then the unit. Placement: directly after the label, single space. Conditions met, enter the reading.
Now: **130** km/h
